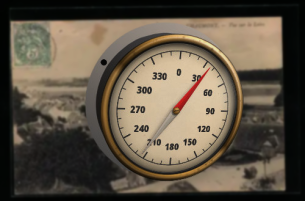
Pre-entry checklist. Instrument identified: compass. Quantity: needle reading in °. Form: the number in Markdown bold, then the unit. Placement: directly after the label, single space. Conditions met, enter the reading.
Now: **35** °
